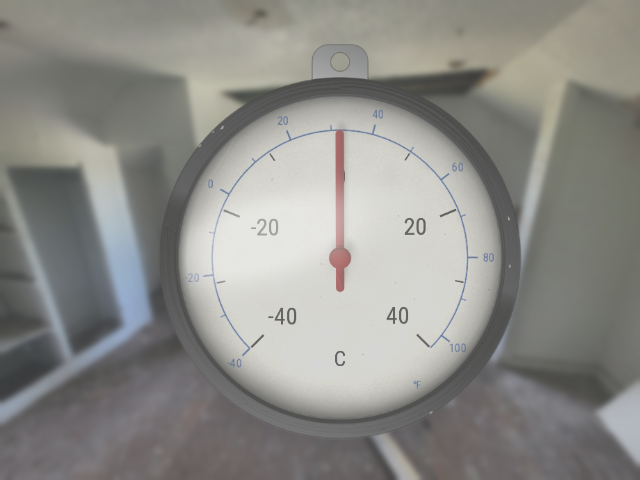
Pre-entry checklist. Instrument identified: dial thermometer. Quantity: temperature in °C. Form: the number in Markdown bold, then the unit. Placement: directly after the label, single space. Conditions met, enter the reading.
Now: **0** °C
